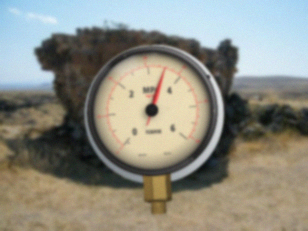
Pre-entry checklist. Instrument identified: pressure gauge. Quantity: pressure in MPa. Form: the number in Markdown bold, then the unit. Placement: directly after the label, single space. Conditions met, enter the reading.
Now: **3.5** MPa
